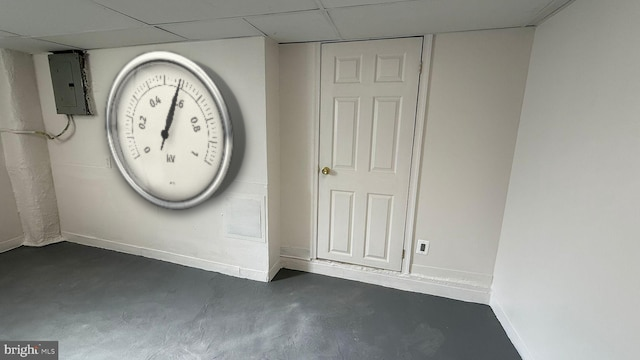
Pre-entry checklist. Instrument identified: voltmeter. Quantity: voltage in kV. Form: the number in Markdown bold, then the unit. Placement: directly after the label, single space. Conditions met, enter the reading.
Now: **0.6** kV
